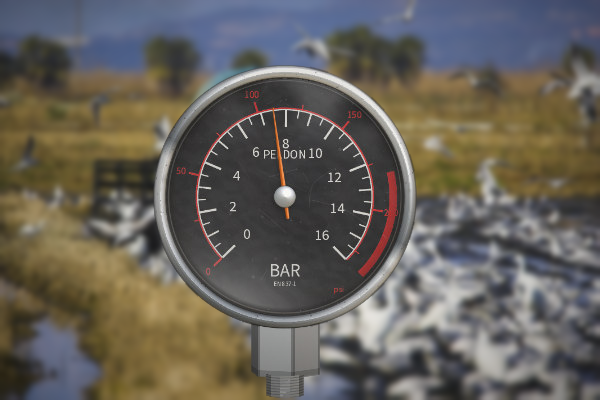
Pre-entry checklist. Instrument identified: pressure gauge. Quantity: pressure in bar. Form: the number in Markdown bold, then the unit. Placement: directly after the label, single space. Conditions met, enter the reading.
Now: **7.5** bar
